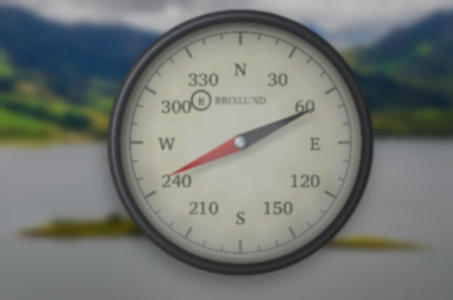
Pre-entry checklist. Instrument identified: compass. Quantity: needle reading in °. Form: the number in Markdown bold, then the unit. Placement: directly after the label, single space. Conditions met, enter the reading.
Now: **245** °
